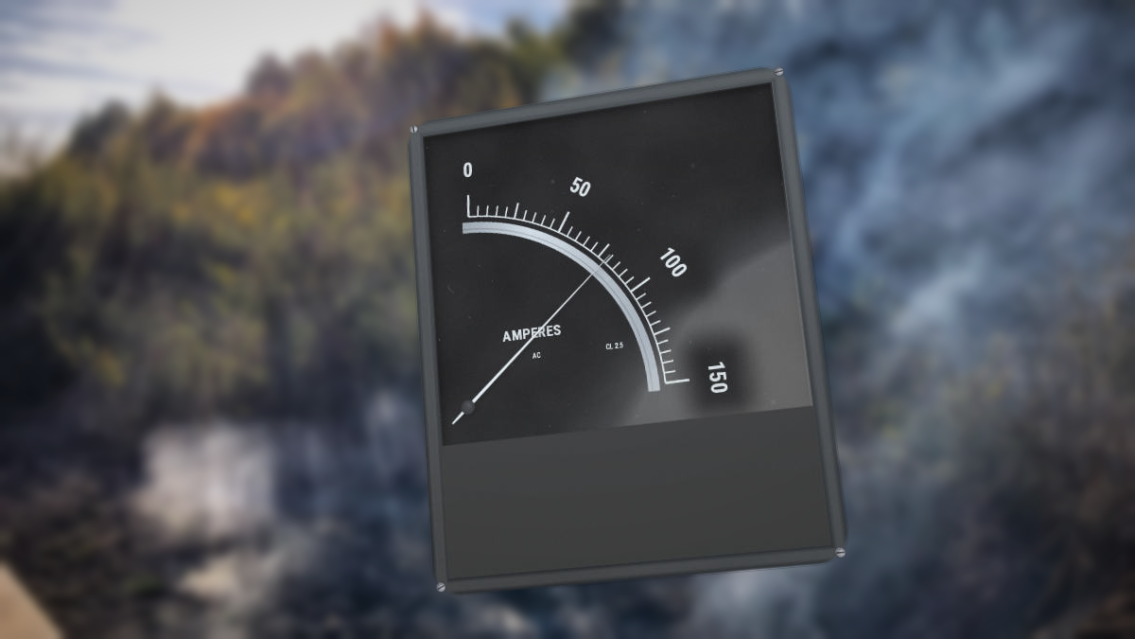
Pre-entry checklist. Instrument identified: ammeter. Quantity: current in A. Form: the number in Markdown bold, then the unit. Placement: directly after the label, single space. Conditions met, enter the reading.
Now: **80** A
